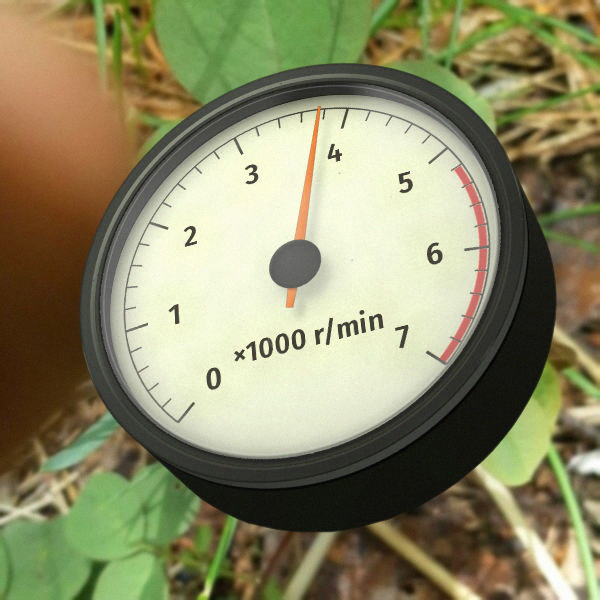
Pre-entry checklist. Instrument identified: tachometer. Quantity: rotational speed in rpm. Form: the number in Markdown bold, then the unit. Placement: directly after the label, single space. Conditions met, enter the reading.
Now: **3800** rpm
